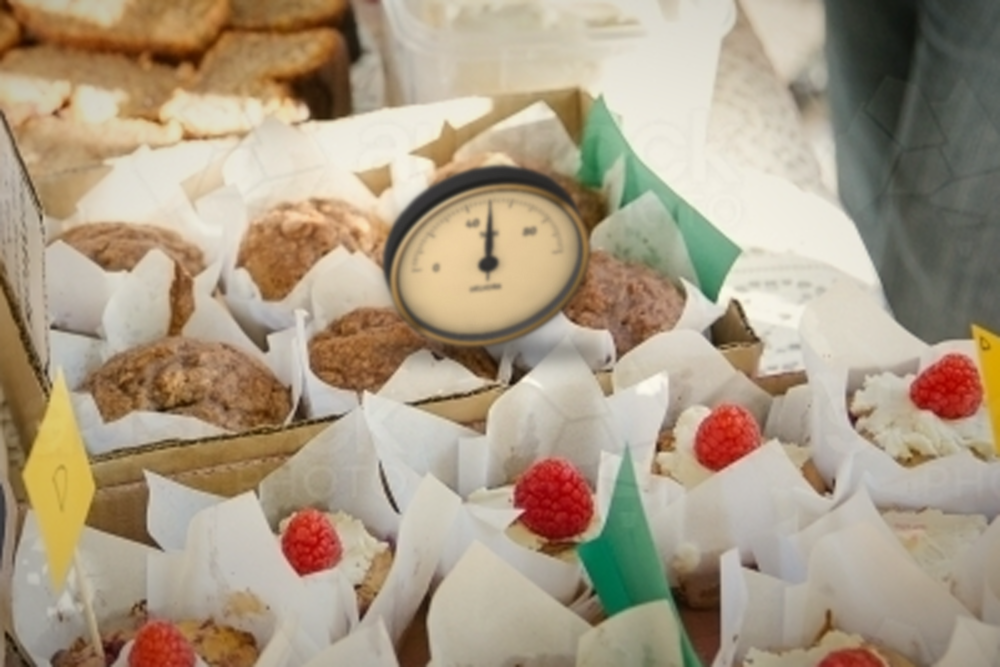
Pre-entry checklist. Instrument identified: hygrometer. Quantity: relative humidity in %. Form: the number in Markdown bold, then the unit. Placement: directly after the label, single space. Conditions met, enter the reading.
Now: **50** %
